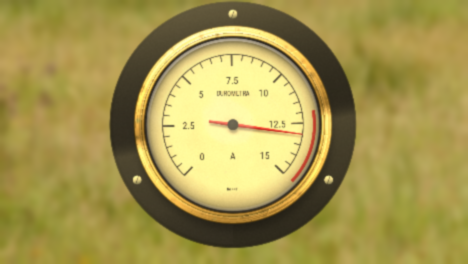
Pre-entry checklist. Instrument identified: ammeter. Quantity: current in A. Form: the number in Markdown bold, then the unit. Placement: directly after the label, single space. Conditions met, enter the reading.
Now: **13** A
